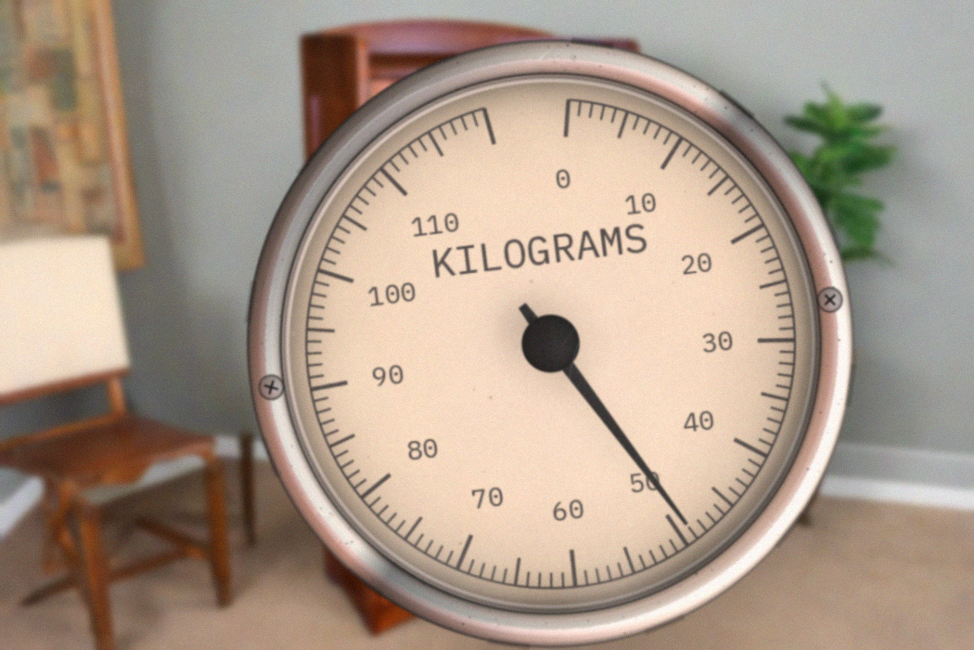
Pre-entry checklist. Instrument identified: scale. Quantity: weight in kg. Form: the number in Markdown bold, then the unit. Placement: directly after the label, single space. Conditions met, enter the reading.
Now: **49** kg
